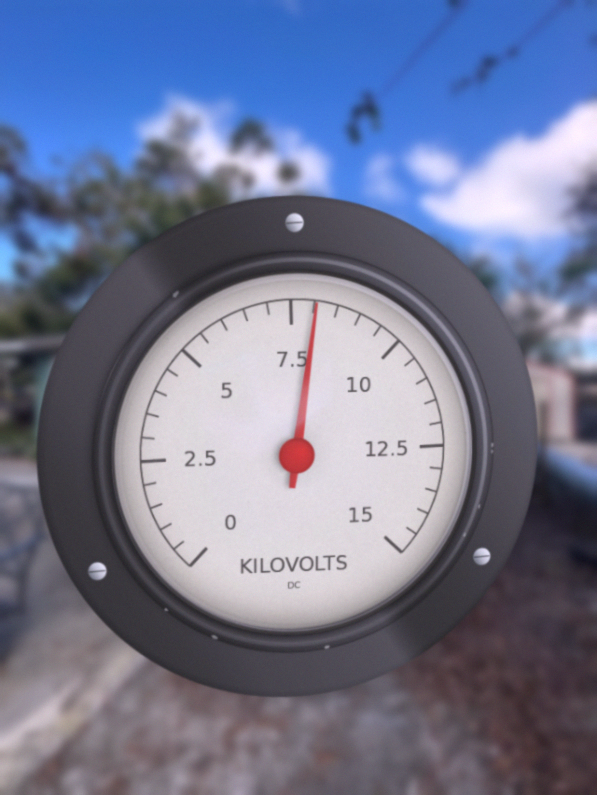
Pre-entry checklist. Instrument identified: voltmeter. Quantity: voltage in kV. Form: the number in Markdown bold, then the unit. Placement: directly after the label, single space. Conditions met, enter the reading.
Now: **8** kV
